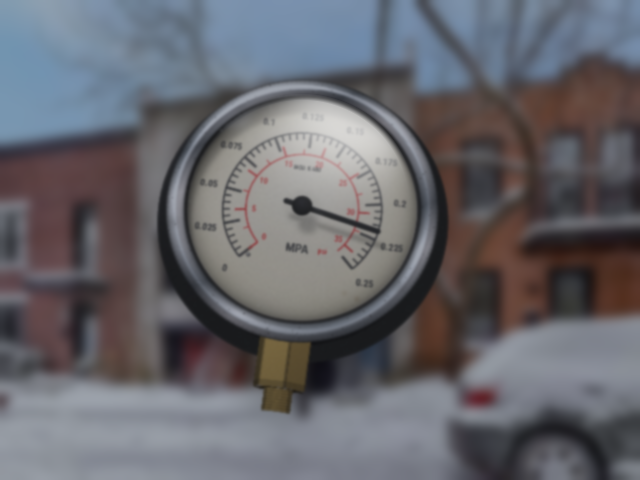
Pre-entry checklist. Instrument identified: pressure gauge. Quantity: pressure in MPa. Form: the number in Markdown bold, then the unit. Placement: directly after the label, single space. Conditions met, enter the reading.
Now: **0.22** MPa
